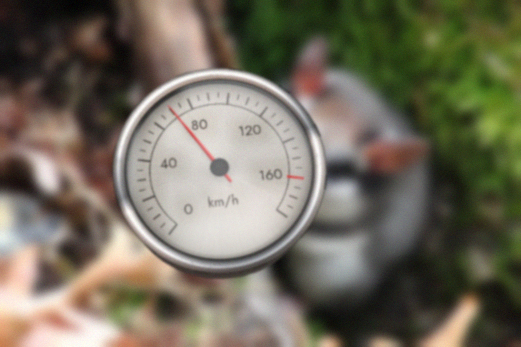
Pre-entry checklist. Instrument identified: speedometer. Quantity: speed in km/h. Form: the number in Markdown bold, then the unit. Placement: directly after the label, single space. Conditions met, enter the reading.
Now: **70** km/h
